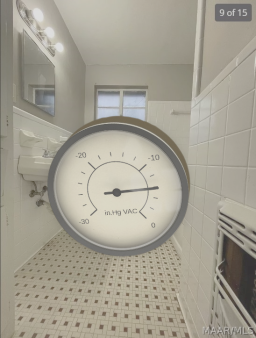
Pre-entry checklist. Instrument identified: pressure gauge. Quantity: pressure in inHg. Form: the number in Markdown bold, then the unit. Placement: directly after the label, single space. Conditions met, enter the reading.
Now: **-6** inHg
